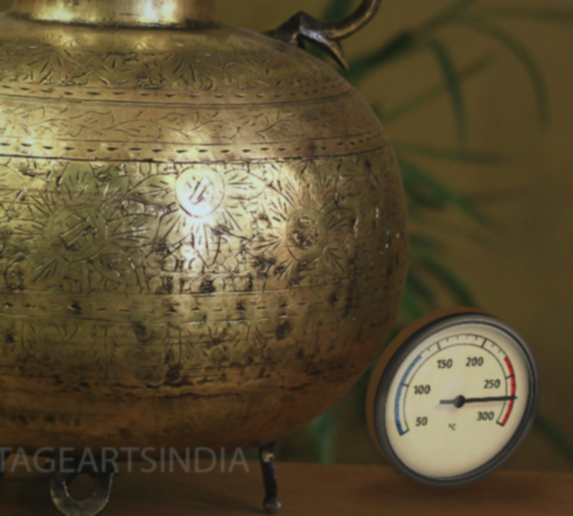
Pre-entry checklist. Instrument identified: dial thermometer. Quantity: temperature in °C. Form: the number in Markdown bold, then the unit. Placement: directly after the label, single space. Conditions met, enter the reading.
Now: **270** °C
